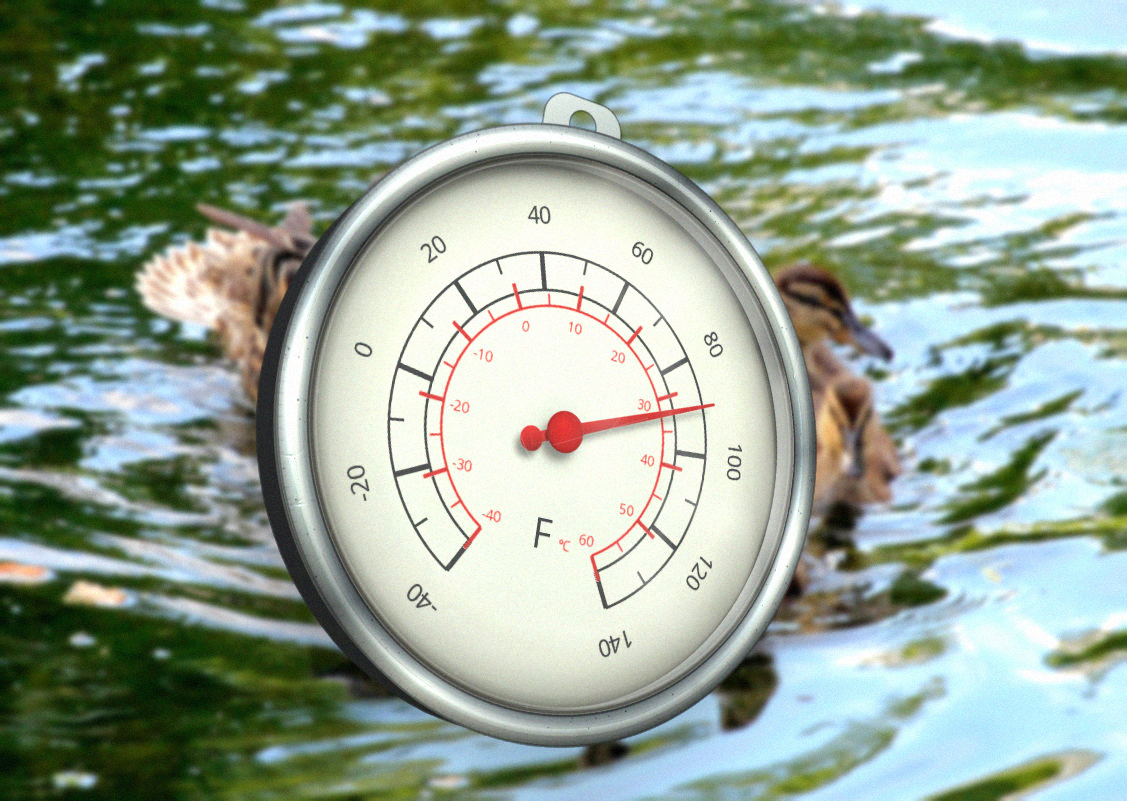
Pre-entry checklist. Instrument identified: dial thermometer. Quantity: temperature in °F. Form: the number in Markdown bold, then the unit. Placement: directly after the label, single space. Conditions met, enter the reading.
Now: **90** °F
